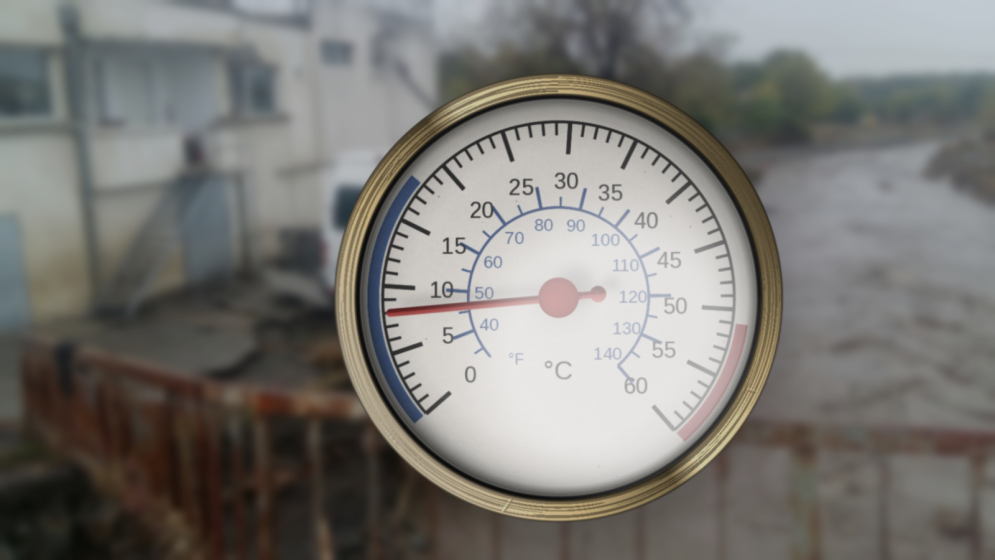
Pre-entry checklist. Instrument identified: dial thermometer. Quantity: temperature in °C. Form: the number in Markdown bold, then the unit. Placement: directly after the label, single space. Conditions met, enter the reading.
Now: **8** °C
